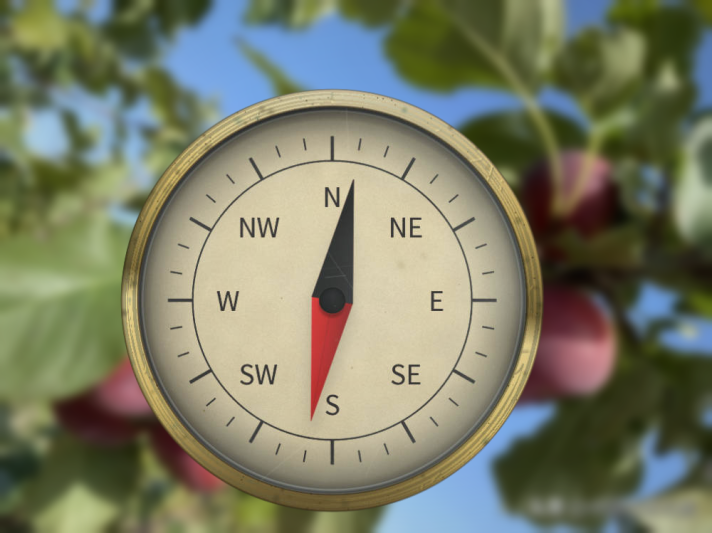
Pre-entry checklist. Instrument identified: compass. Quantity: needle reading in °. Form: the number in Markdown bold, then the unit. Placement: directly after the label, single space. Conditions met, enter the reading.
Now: **190** °
